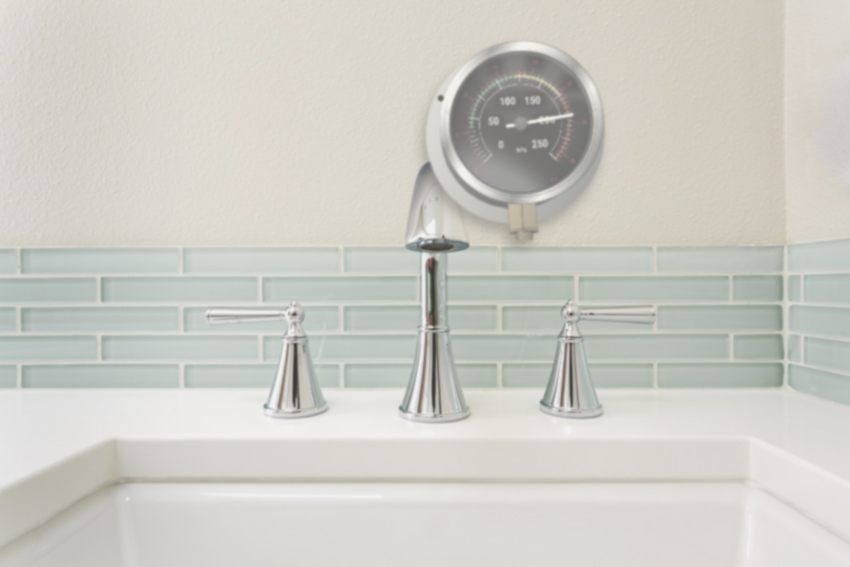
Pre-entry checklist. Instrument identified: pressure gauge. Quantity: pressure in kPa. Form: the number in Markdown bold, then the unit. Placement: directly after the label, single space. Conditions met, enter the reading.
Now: **200** kPa
